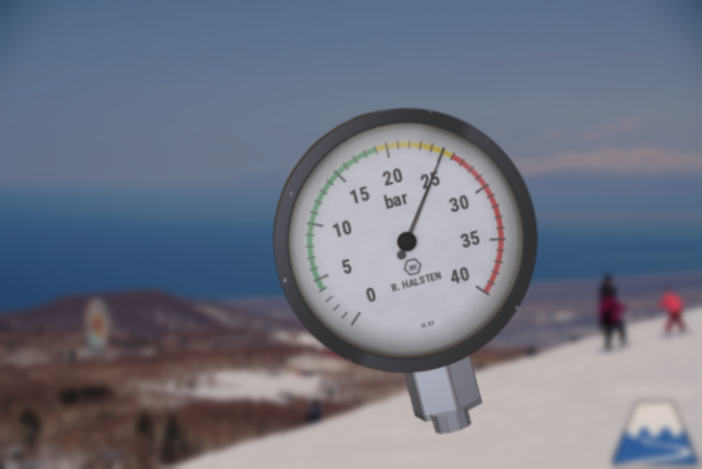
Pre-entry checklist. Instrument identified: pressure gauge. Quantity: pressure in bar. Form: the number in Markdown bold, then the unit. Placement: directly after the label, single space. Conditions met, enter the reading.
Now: **25** bar
